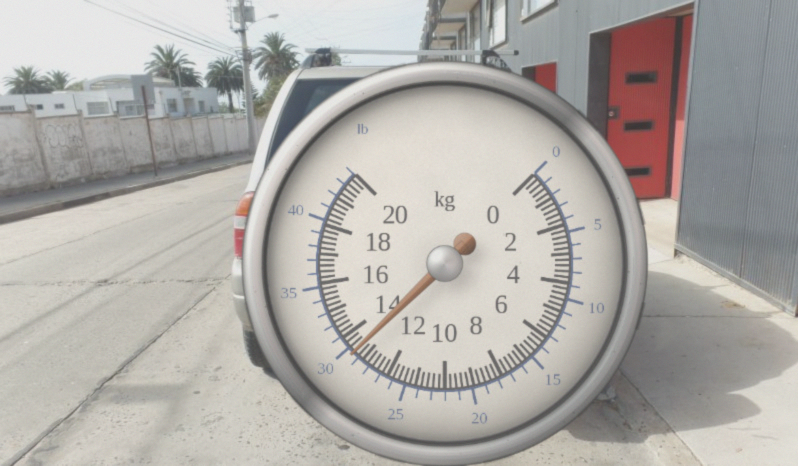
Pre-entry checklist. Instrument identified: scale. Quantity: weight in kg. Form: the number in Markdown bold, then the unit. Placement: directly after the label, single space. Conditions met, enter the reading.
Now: **13.4** kg
